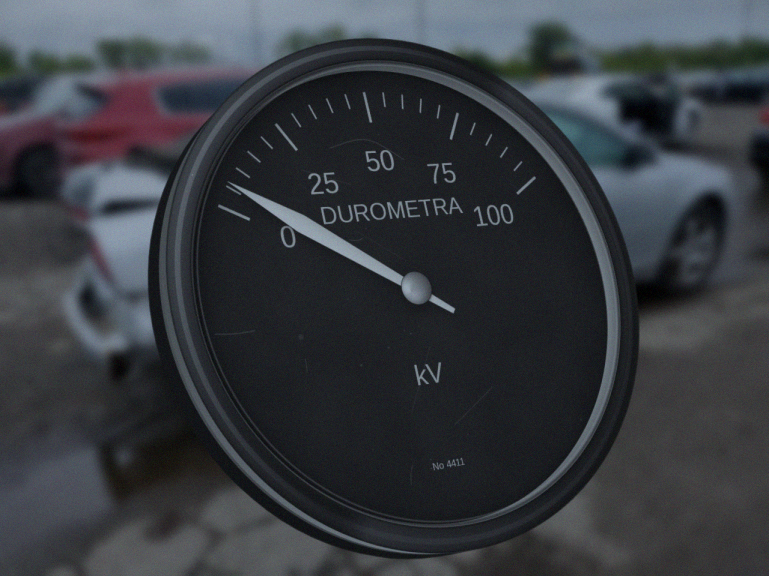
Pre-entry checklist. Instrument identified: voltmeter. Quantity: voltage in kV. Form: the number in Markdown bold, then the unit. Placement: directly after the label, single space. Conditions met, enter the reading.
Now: **5** kV
